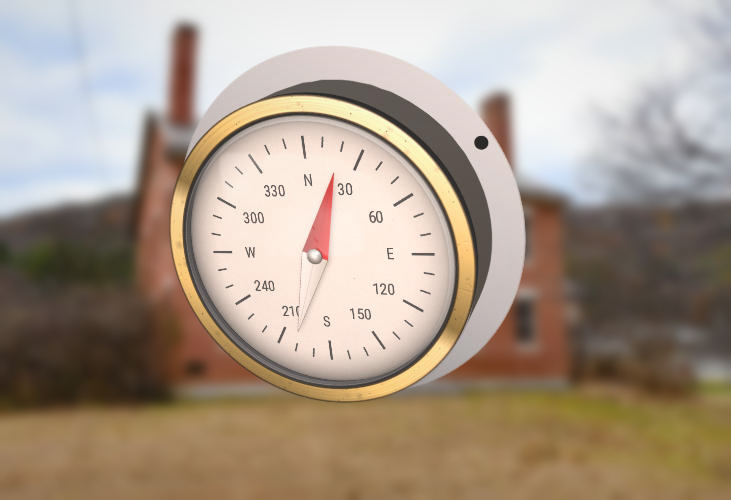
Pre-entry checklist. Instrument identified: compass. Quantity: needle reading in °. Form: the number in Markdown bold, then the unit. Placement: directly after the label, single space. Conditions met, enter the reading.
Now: **20** °
